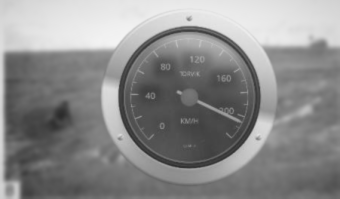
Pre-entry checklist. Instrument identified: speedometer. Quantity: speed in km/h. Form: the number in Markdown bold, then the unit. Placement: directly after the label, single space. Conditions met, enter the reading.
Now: **205** km/h
